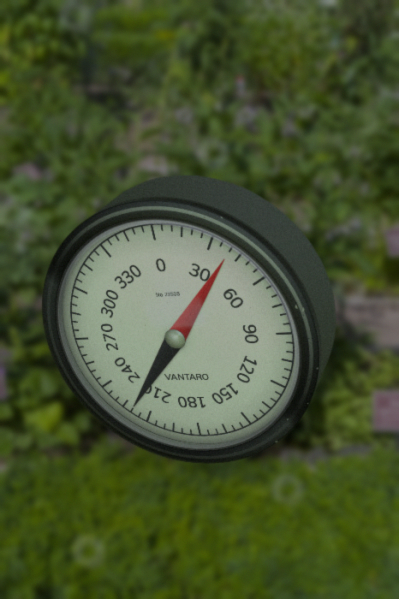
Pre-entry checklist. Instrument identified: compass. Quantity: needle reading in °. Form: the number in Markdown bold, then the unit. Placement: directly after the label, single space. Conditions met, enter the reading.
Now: **40** °
